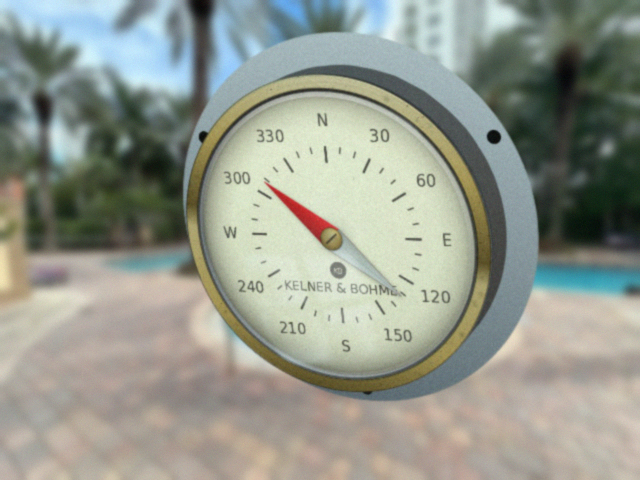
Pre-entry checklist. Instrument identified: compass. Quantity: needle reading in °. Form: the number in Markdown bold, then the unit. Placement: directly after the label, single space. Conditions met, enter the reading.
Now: **310** °
